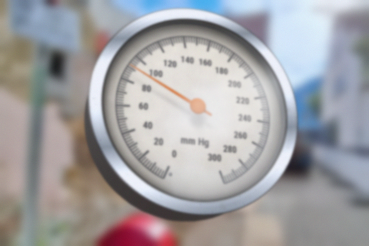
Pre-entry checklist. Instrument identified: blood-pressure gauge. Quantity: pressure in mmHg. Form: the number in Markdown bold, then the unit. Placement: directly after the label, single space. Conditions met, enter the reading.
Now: **90** mmHg
